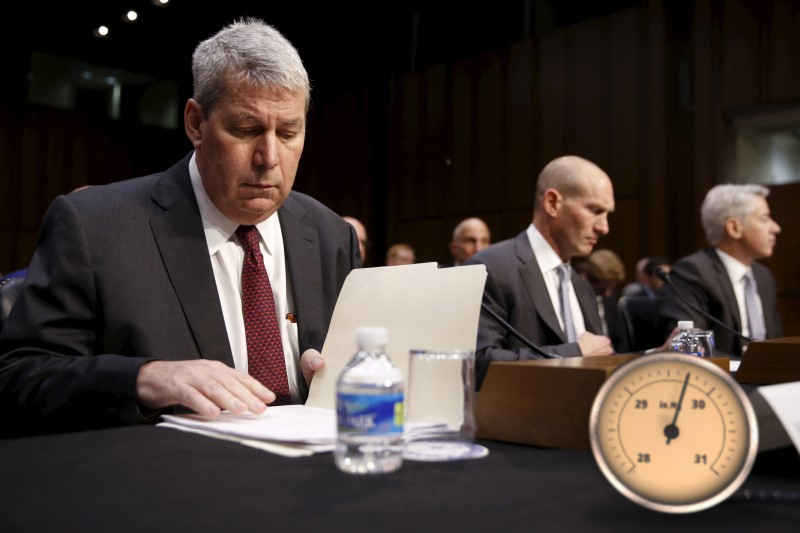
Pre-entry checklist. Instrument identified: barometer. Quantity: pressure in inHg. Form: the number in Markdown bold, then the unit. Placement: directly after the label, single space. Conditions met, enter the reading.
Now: **29.7** inHg
